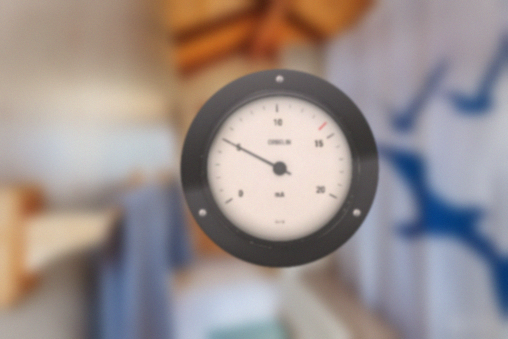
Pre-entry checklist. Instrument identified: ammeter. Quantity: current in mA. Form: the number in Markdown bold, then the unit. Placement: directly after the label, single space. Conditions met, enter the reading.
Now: **5** mA
